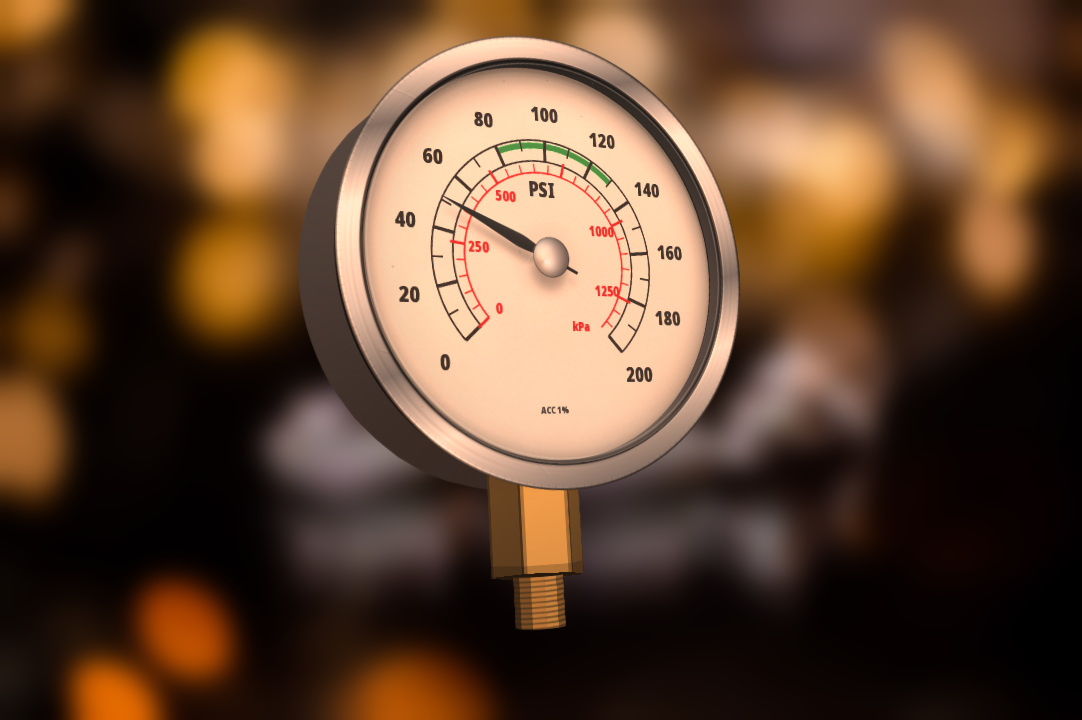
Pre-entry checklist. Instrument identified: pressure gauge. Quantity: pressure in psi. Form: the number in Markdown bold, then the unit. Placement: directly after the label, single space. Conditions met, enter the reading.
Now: **50** psi
